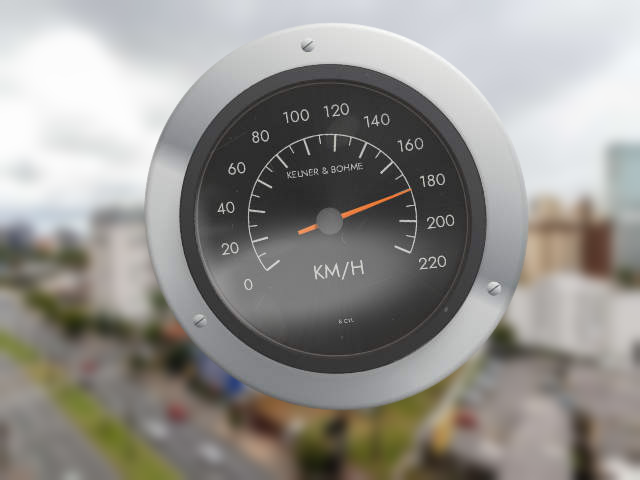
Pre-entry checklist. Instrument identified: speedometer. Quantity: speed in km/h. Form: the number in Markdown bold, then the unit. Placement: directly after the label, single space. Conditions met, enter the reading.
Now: **180** km/h
